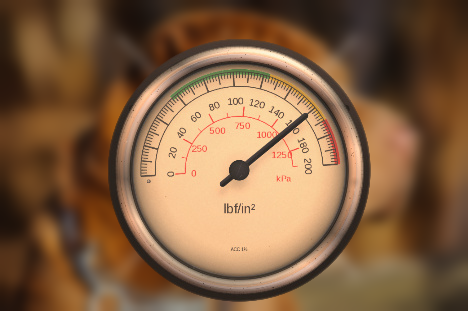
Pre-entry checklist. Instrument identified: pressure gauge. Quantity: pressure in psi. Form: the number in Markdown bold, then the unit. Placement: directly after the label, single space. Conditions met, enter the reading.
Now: **160** psi
